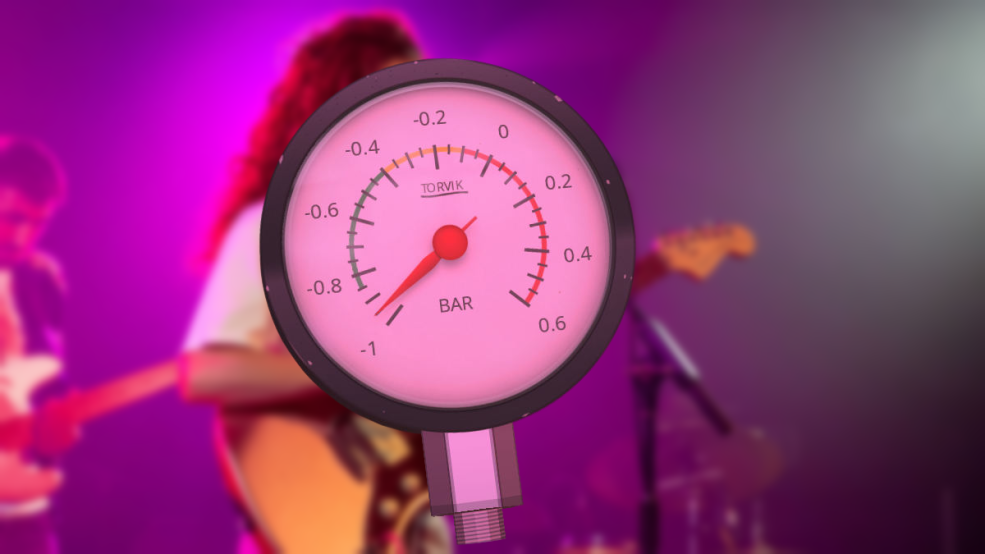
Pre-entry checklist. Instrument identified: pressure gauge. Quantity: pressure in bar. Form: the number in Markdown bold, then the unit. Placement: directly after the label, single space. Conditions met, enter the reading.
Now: **-0.95** bar
